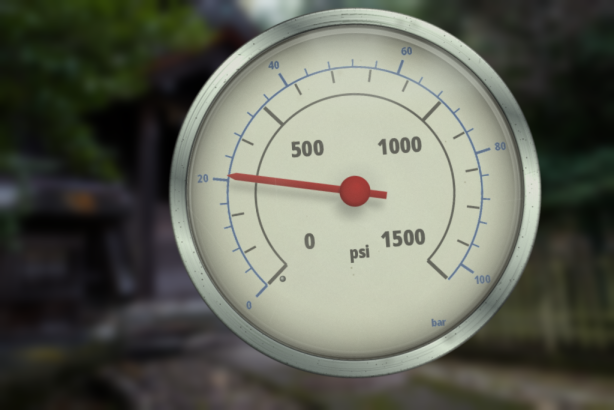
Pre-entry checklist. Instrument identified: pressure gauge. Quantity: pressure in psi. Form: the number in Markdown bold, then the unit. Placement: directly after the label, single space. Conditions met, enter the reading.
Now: **300** psi
